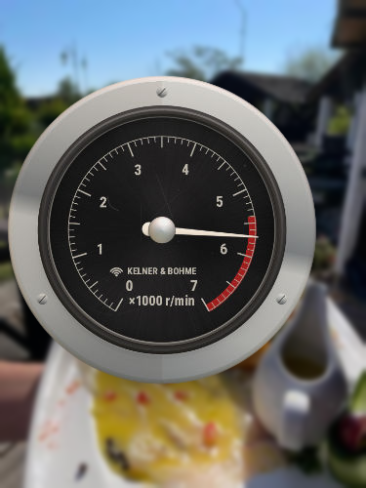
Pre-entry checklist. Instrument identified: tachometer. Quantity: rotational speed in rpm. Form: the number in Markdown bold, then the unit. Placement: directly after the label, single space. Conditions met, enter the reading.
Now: **5700** rpm
